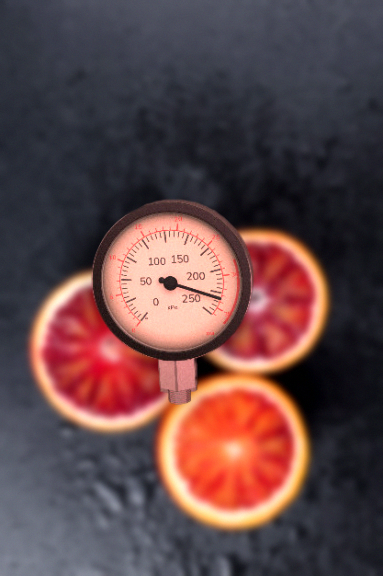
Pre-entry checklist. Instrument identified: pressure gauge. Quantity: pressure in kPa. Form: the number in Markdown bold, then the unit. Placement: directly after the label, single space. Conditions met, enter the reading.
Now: **230** kPa
